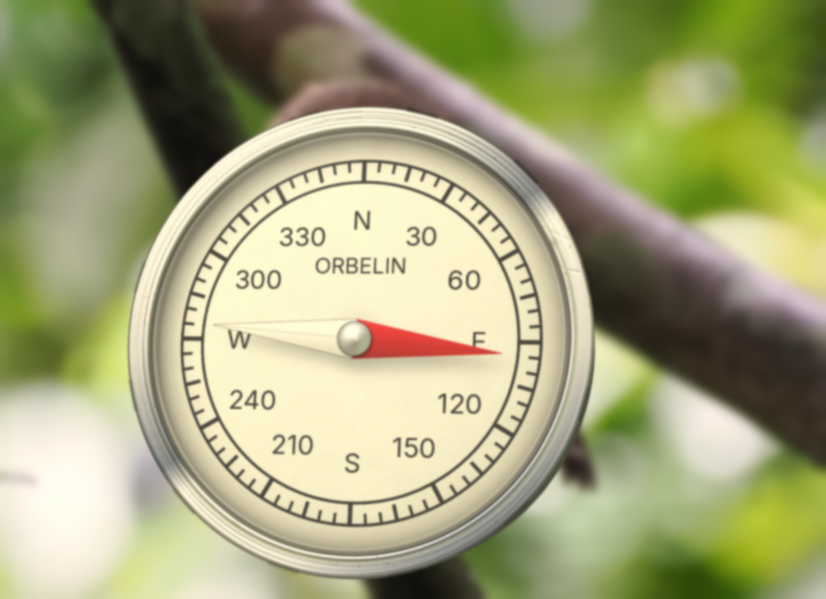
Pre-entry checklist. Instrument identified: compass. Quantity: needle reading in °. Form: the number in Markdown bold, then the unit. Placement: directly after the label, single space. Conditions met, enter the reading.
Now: **95** °
